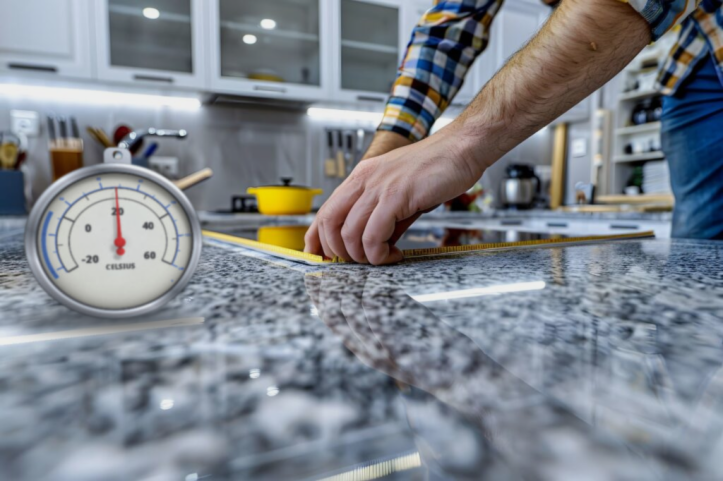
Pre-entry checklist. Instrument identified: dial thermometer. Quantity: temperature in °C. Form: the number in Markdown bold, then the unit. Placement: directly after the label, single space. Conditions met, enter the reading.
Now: **20** °C
